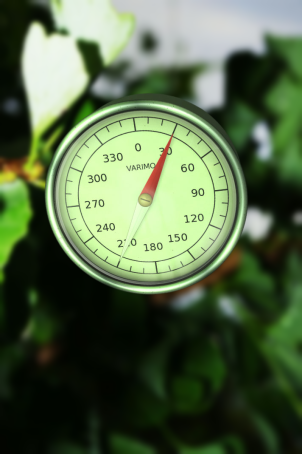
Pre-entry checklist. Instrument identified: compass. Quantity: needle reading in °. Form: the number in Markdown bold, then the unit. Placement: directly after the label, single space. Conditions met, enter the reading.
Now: **30** °
